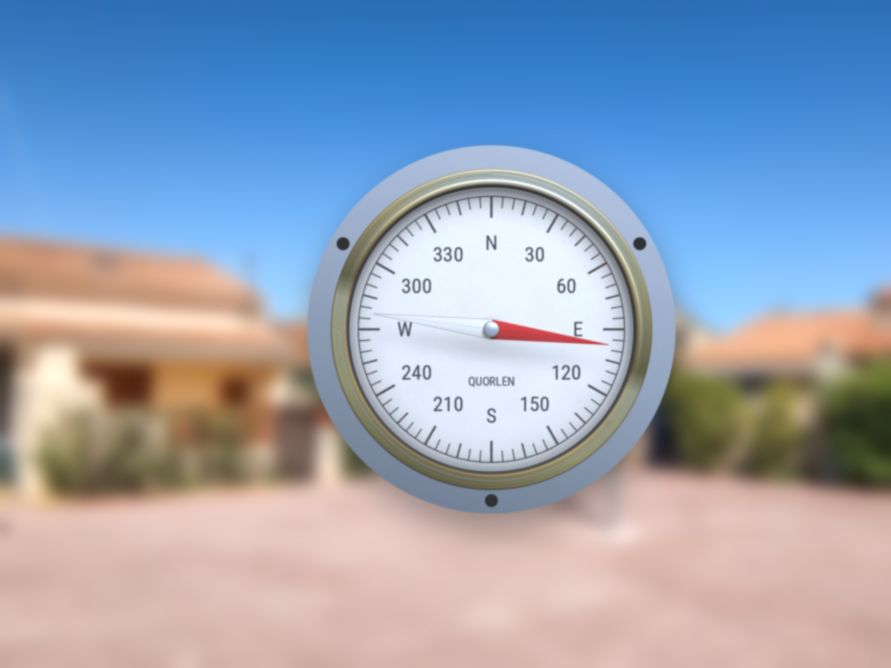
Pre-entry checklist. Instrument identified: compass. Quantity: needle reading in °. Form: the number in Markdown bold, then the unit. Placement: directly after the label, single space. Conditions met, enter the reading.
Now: **97.5** °
